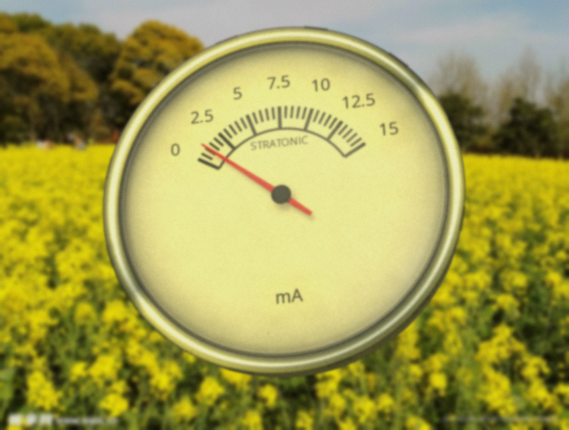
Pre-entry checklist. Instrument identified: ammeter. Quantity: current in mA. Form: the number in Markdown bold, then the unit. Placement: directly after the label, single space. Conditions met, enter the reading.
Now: **1** mA
